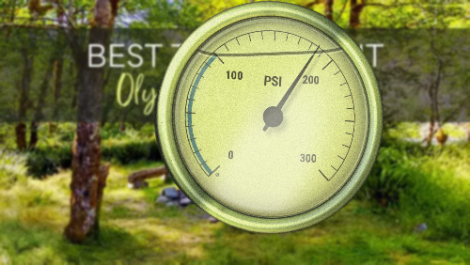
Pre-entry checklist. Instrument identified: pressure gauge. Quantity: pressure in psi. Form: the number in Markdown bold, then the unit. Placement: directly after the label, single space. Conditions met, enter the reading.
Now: **185** psi
